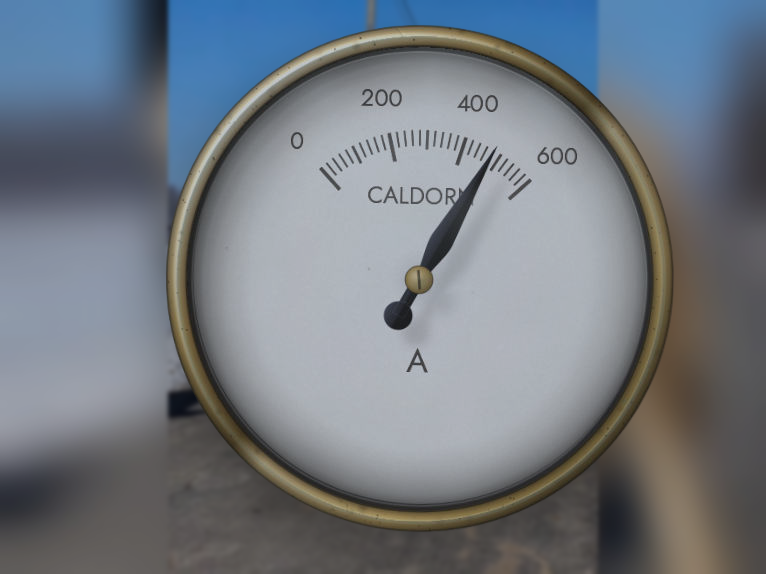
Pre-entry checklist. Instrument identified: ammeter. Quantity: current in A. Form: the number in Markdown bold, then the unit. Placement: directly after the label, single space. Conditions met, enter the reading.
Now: **480** A
